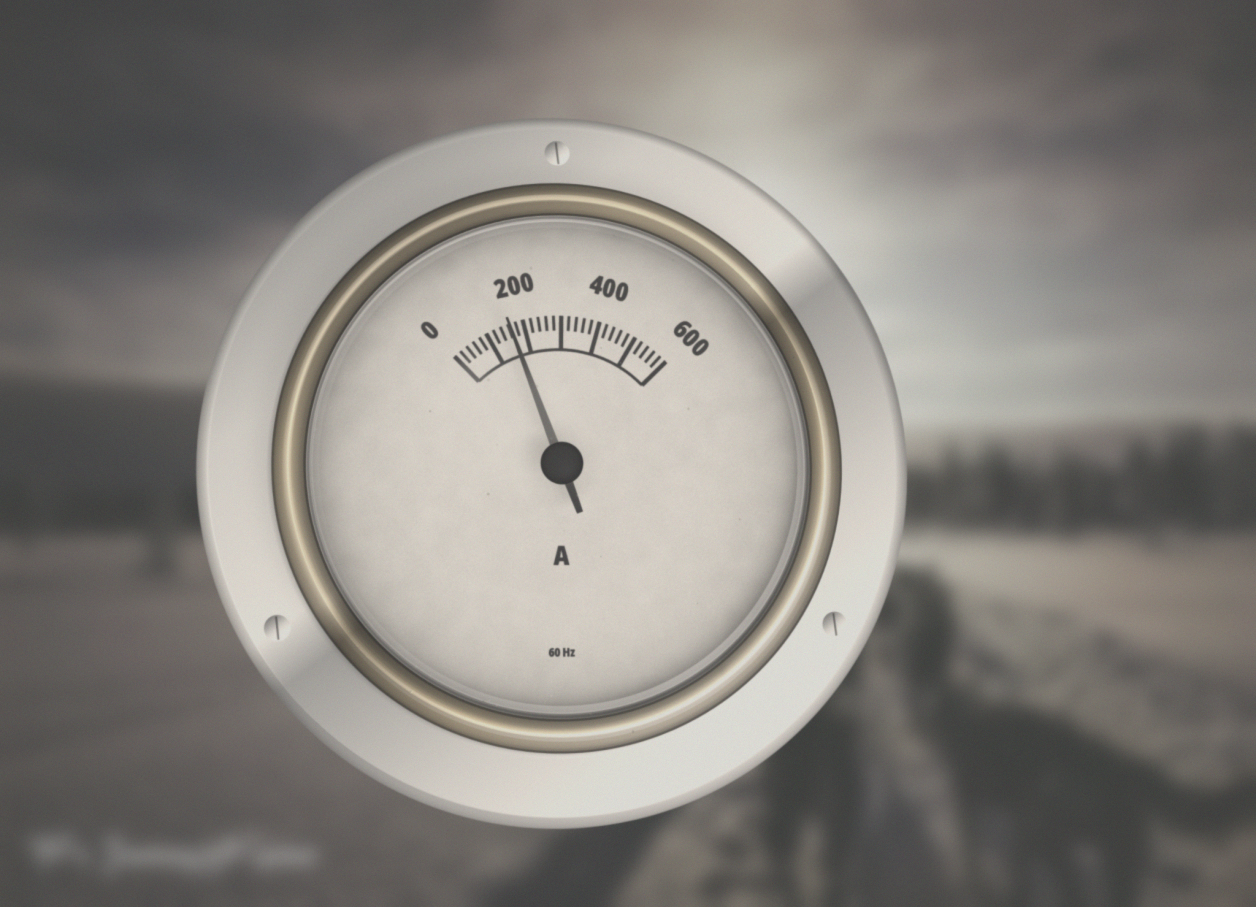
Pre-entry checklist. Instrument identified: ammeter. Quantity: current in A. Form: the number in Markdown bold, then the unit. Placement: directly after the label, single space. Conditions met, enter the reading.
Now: **160** A
